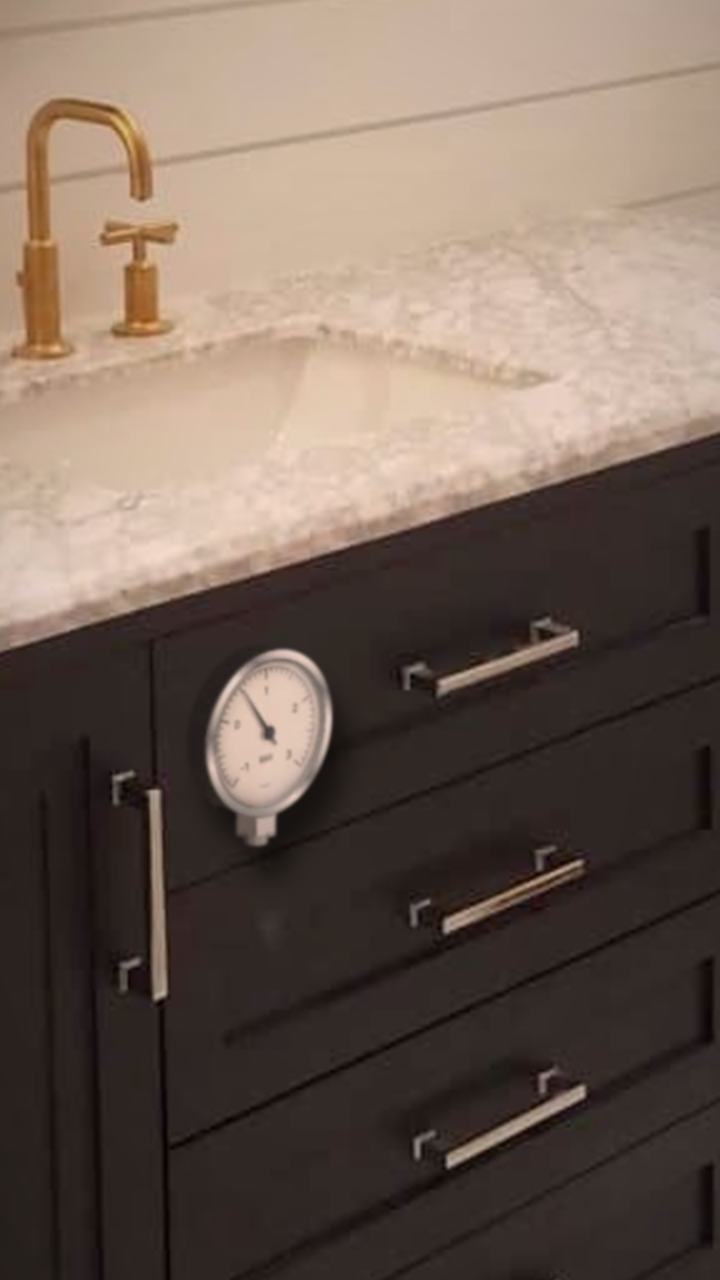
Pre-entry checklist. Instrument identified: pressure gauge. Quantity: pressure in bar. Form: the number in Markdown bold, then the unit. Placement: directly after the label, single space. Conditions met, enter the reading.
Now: **0.5** bar
